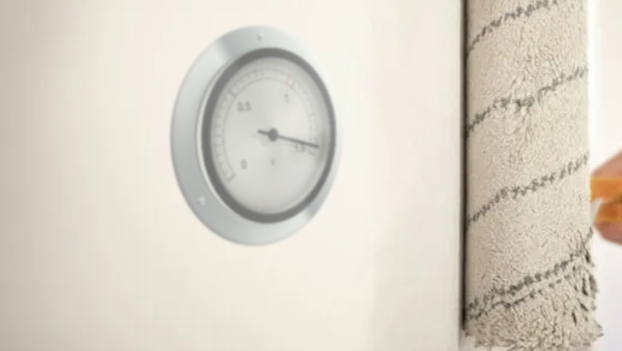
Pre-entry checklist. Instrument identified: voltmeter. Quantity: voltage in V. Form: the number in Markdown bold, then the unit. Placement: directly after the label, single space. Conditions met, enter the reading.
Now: **1.45** V
